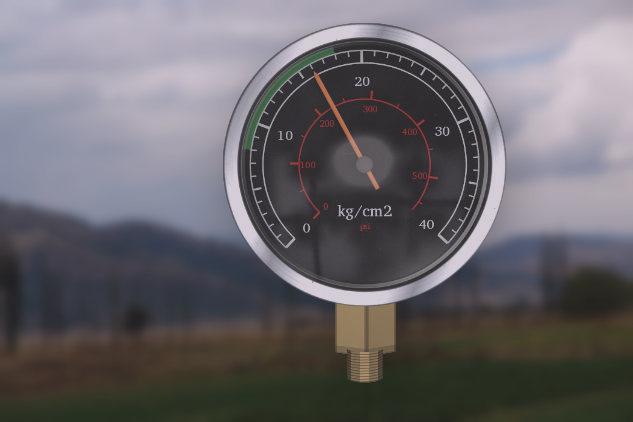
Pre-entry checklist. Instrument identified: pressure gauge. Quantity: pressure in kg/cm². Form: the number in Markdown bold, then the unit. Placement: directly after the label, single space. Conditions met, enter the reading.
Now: **16** kg/cm²
